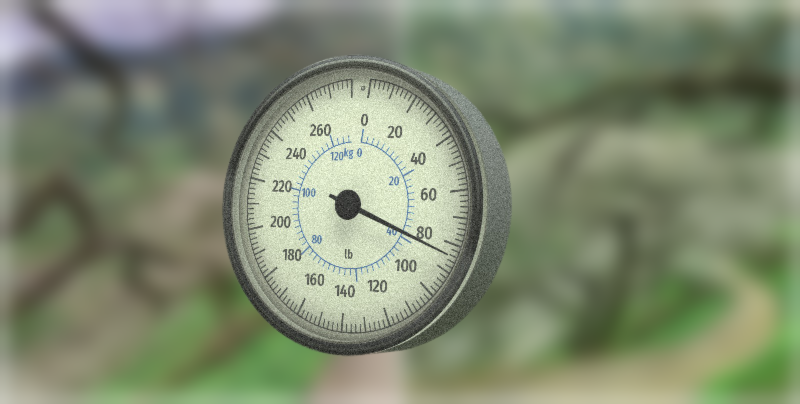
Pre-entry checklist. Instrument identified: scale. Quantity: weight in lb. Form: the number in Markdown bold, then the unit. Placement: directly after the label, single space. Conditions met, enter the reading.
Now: **84** lb
